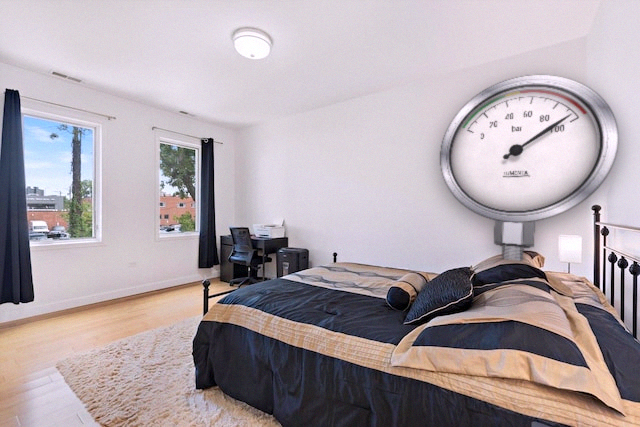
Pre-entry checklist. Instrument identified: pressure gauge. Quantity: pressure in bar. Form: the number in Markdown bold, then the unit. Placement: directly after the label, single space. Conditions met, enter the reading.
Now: **95** bar
